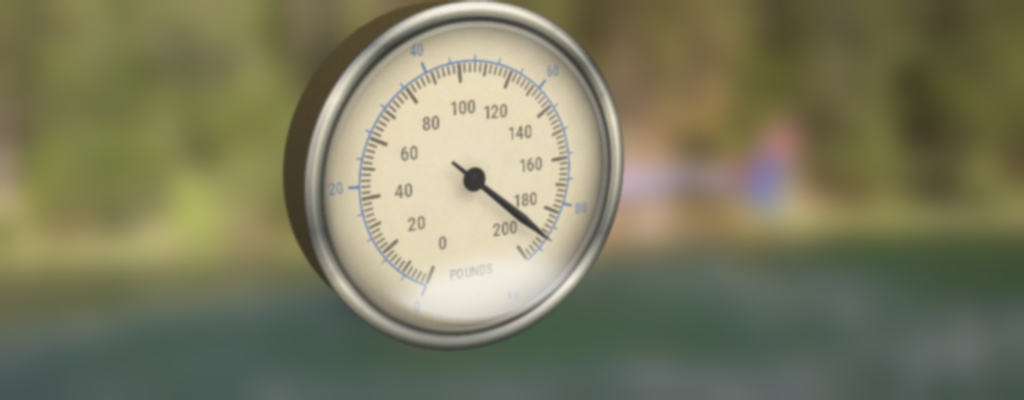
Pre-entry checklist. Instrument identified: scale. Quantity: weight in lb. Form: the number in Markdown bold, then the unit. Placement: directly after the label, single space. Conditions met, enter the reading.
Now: **190** lb
